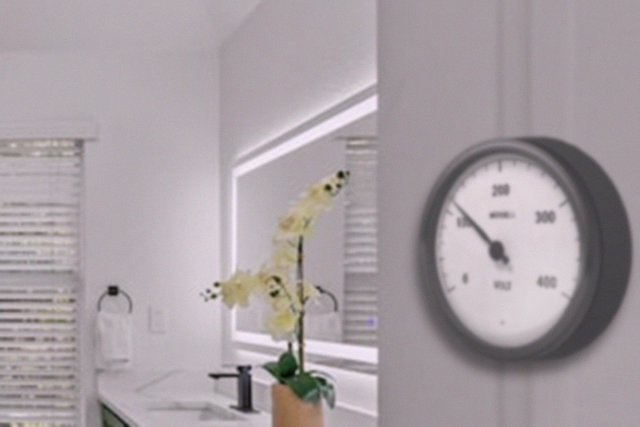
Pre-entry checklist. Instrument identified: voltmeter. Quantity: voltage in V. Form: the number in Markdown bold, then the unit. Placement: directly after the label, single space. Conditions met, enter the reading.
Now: **120** V
